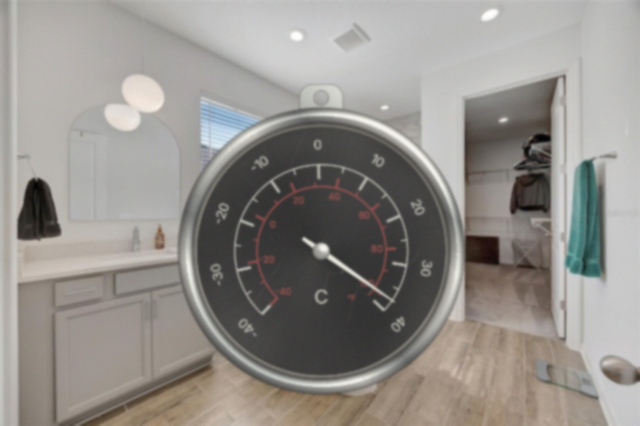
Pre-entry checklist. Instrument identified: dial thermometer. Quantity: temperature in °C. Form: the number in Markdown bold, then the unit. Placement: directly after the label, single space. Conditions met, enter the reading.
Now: **37.5** °C
